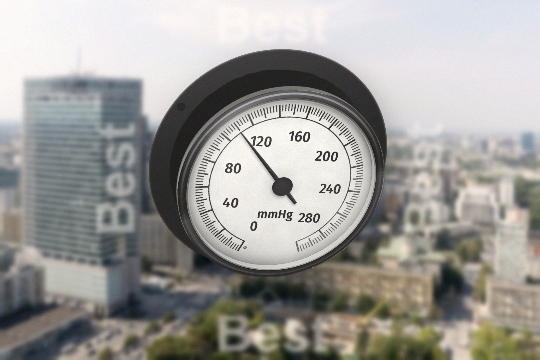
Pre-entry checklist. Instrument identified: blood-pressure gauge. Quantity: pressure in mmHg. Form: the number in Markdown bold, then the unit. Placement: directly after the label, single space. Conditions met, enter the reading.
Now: **110** mmHg
